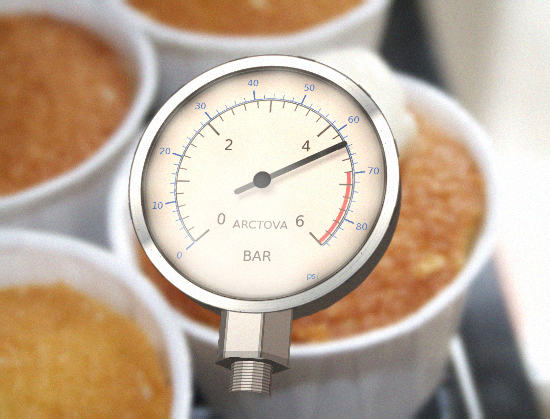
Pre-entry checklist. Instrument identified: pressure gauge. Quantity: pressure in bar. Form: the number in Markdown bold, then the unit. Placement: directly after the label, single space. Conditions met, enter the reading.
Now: **4.4** bar
